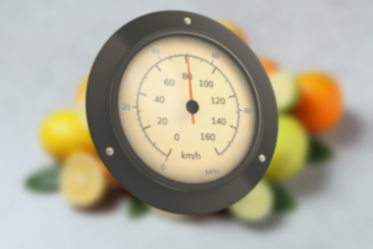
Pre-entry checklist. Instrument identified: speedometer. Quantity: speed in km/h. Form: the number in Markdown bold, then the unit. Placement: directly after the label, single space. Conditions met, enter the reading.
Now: **80** km/h
